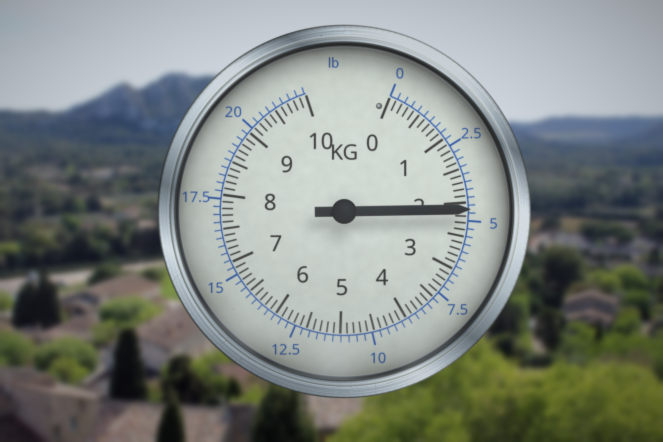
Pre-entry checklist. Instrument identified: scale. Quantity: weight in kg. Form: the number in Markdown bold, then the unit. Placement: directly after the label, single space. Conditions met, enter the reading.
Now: **2.1** kg
